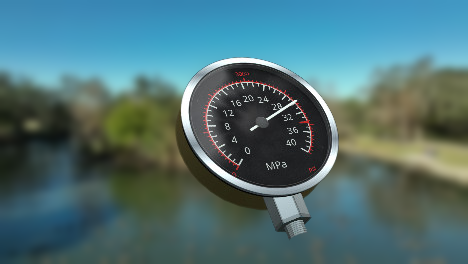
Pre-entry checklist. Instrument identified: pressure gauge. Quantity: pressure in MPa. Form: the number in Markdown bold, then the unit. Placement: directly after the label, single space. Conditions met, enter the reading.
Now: **30** MPa
